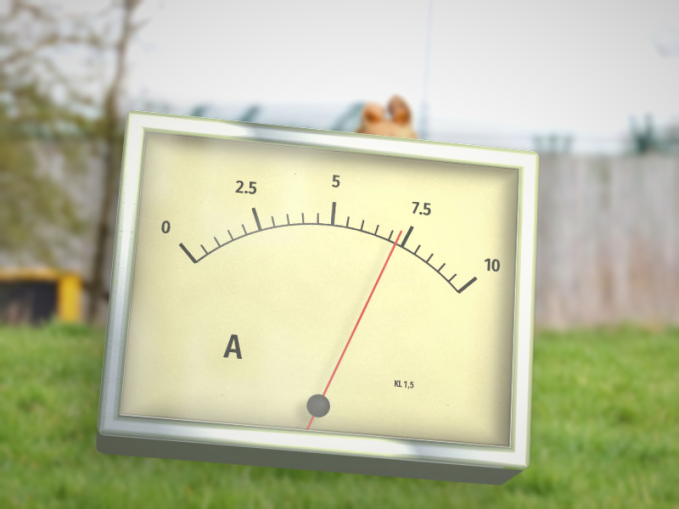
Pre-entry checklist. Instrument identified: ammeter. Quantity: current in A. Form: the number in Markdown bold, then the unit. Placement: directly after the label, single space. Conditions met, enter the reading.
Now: **7.25** A
